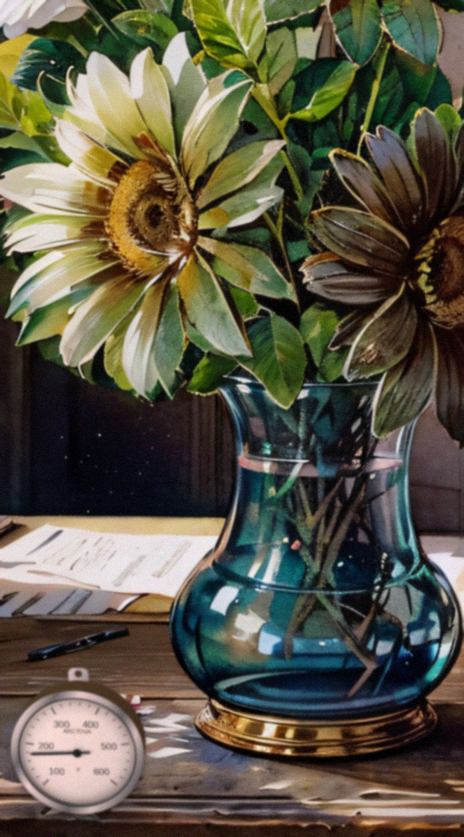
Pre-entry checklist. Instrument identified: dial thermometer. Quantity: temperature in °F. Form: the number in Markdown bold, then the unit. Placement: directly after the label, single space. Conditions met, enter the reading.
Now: **180** °F
